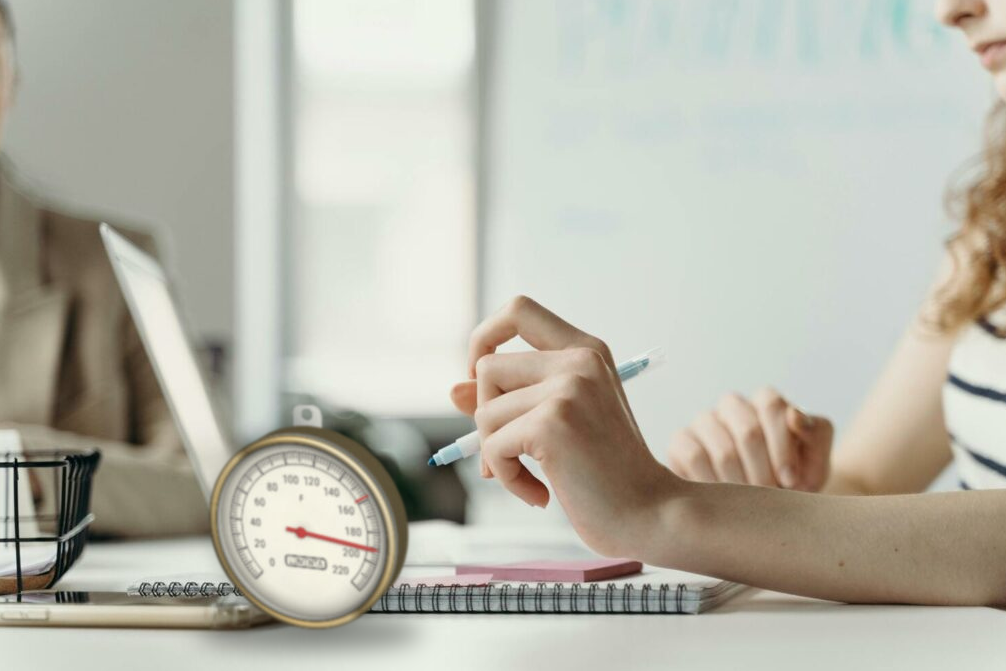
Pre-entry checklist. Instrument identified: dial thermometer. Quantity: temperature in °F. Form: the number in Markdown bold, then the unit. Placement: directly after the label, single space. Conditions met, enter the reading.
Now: **190** °F
